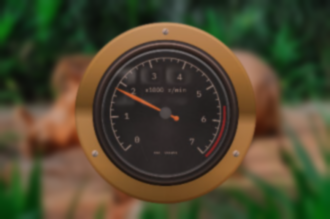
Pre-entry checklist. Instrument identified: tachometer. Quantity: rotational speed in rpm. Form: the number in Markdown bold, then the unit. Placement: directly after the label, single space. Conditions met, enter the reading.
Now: **1800** rpm
